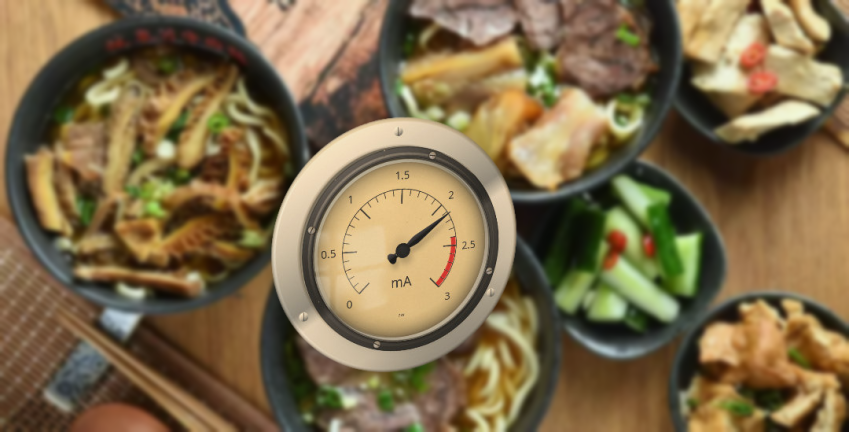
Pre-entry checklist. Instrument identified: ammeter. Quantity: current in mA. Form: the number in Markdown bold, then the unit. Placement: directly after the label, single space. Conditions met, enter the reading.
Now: **2.1** mA
